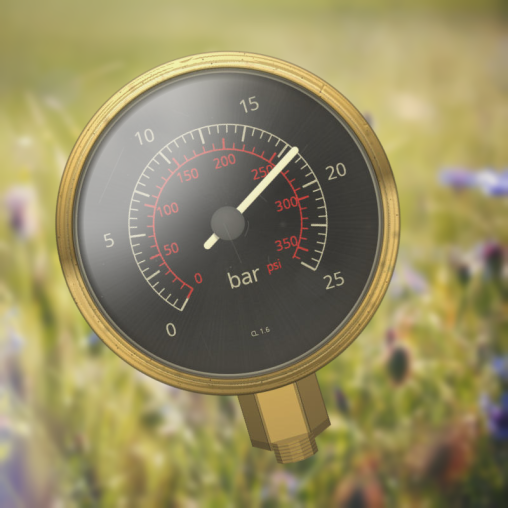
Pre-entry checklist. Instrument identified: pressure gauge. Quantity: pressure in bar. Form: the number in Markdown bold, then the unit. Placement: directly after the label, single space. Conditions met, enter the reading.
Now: **18** bar
